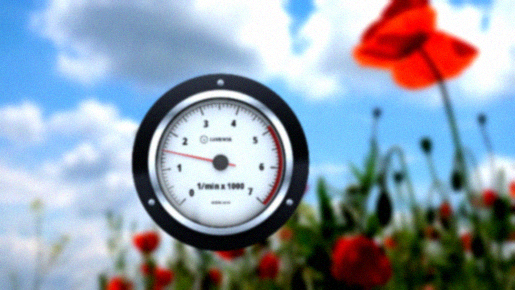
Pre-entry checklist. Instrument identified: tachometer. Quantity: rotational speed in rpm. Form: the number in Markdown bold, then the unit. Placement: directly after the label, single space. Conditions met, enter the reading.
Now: **1500** rpm
